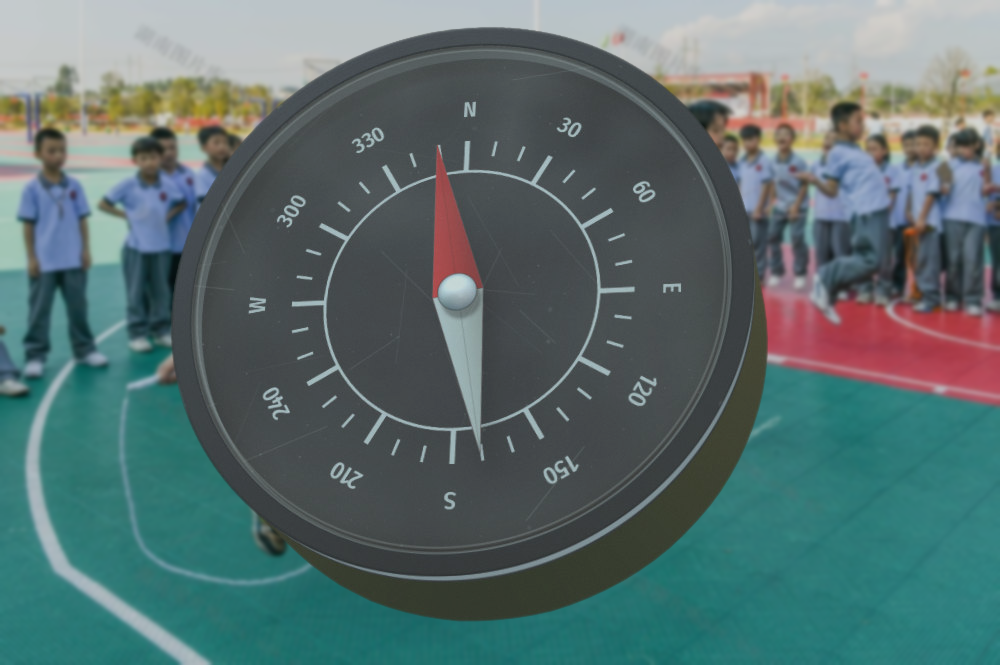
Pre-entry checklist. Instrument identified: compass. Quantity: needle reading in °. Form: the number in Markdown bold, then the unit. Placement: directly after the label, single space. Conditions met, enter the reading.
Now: **350** °
